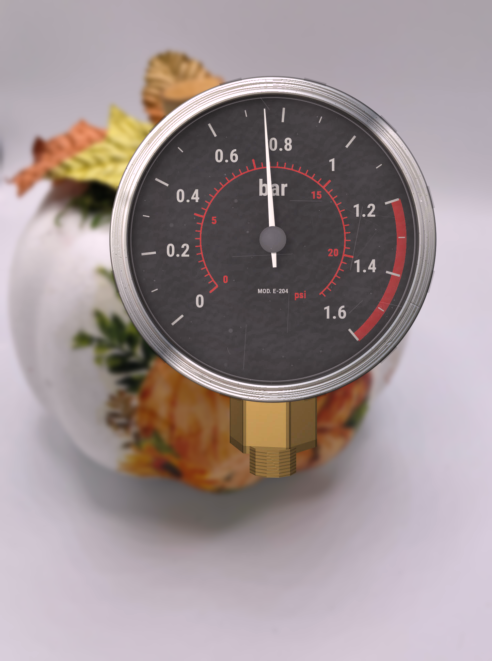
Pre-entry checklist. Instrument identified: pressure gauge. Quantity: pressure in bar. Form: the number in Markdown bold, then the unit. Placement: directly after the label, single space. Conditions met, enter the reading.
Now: **0.75** bar
